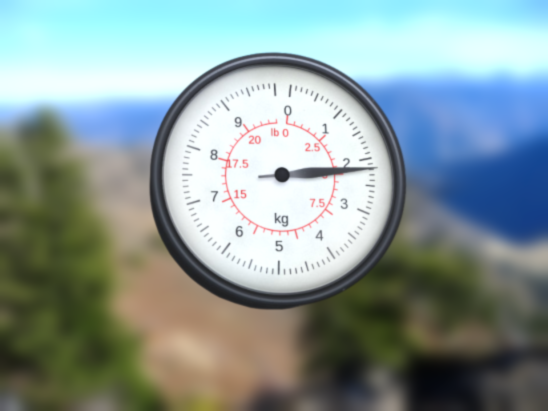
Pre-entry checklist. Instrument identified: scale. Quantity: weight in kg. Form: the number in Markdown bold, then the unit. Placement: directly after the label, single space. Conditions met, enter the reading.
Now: **2.2** kg
